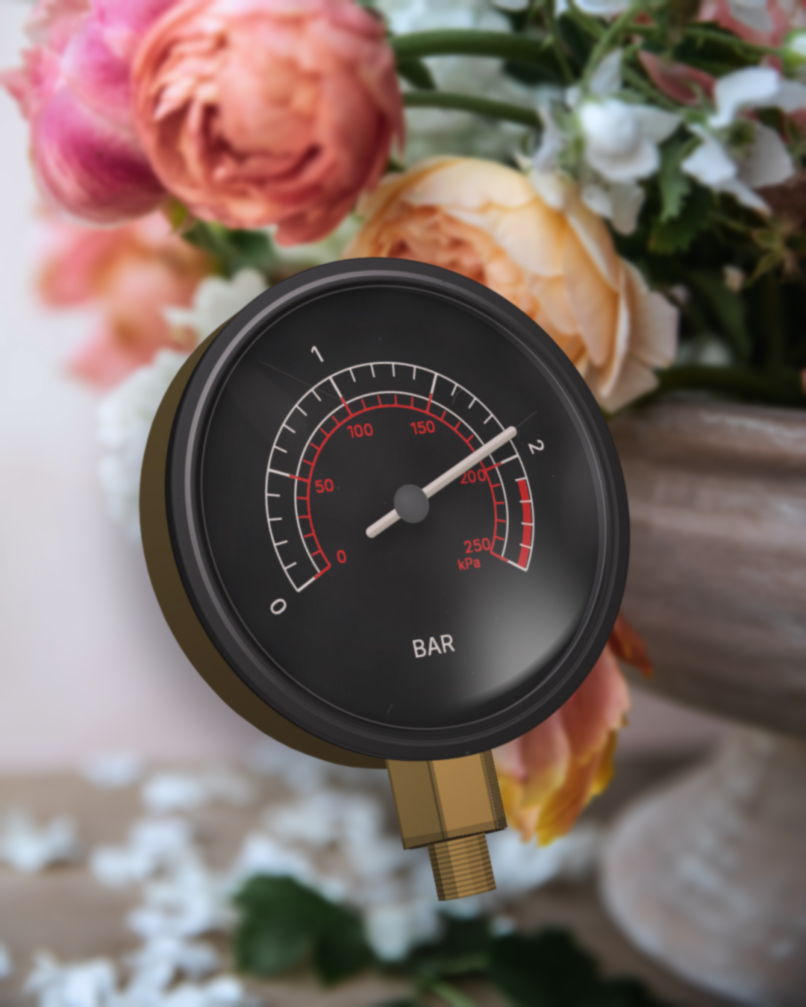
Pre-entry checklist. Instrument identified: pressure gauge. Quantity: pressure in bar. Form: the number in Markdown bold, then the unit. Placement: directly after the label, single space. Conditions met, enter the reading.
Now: **1.9** bar
